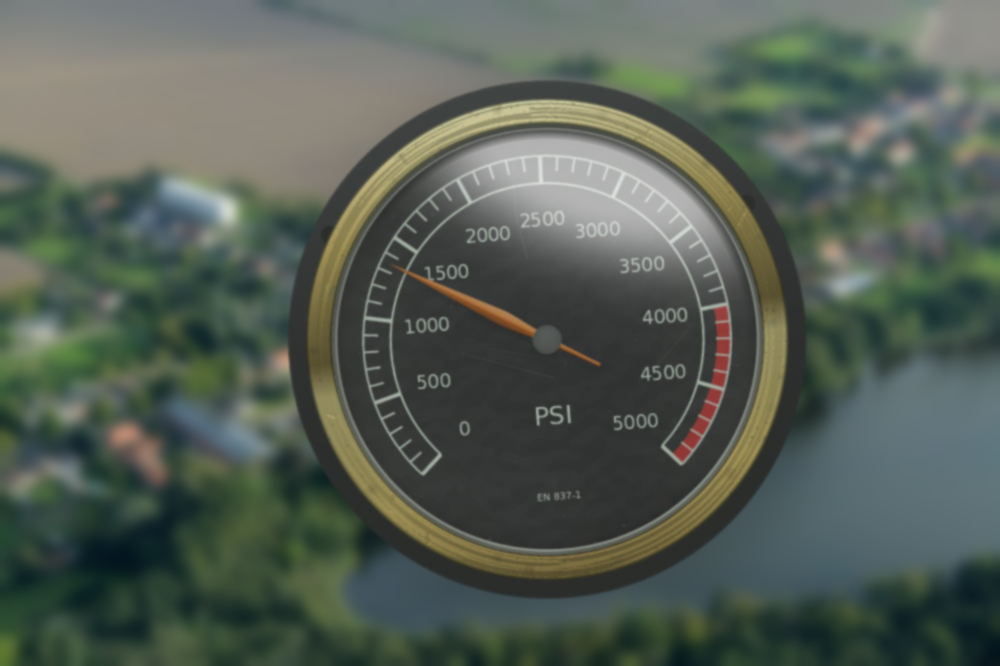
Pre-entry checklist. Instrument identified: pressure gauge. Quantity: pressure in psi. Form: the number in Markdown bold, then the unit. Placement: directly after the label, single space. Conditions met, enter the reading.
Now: **1350** psi
